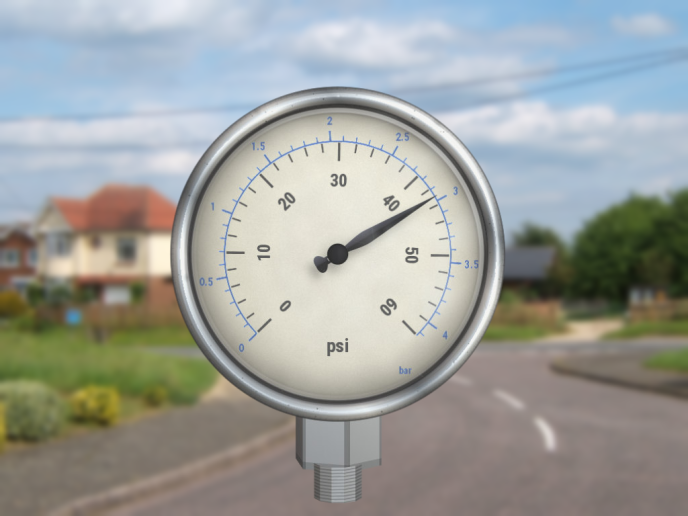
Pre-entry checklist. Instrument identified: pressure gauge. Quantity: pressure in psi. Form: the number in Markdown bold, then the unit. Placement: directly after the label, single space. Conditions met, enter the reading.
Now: **43** psi
